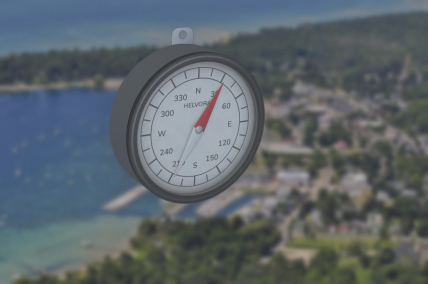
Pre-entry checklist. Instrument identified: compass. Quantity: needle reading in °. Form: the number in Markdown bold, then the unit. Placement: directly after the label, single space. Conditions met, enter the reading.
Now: **30** °
